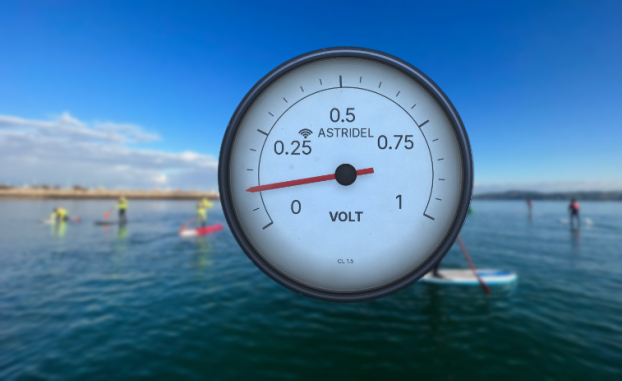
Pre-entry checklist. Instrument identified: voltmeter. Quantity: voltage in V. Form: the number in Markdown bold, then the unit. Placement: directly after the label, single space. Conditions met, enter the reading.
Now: **0.1** V
